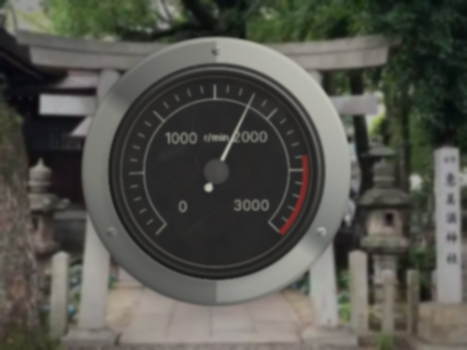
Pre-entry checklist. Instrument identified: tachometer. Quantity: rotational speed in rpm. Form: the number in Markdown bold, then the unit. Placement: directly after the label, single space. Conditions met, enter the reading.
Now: **1800** rpm
